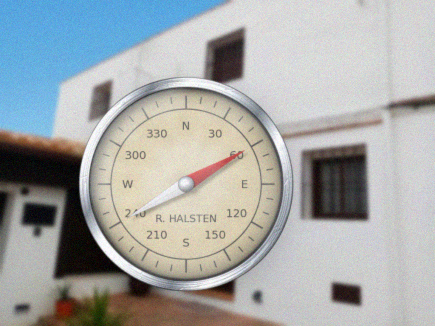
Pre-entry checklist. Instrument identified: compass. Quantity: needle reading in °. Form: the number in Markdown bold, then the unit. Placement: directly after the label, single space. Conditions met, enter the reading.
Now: **60** °
